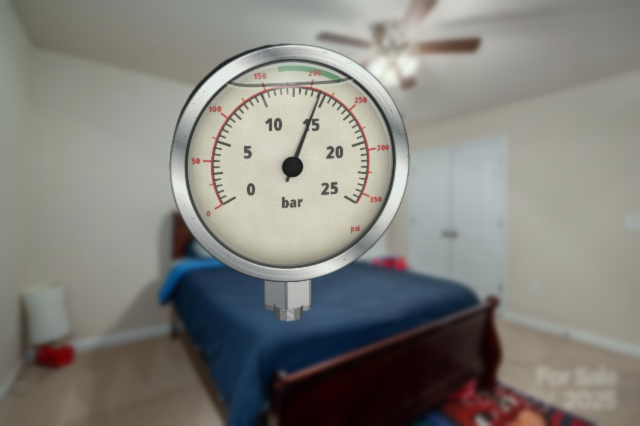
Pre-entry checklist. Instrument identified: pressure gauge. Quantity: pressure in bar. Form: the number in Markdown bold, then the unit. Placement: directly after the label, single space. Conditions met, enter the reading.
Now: **14.5** bar
